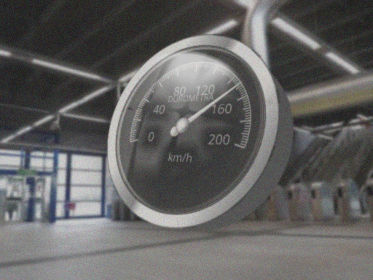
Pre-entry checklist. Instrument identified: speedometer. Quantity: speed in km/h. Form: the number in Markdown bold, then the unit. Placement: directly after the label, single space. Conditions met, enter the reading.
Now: **150** km/h
